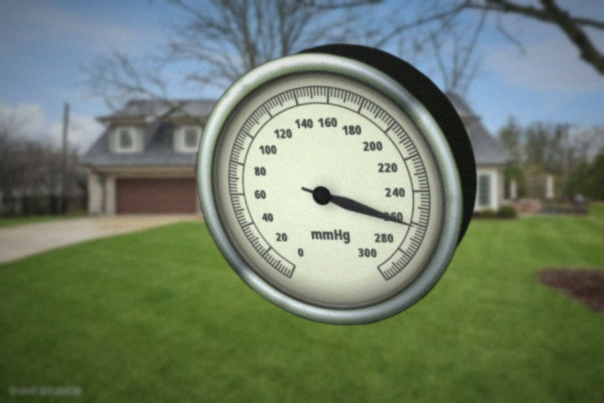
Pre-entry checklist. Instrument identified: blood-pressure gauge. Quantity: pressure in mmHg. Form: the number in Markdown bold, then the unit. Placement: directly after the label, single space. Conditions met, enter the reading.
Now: **260** mmHg
